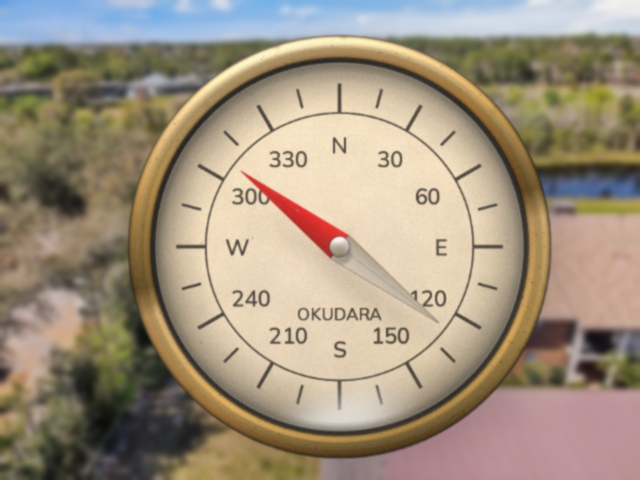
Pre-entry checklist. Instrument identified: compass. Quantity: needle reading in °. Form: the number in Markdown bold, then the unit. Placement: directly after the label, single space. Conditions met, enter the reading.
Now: **307.5** °
